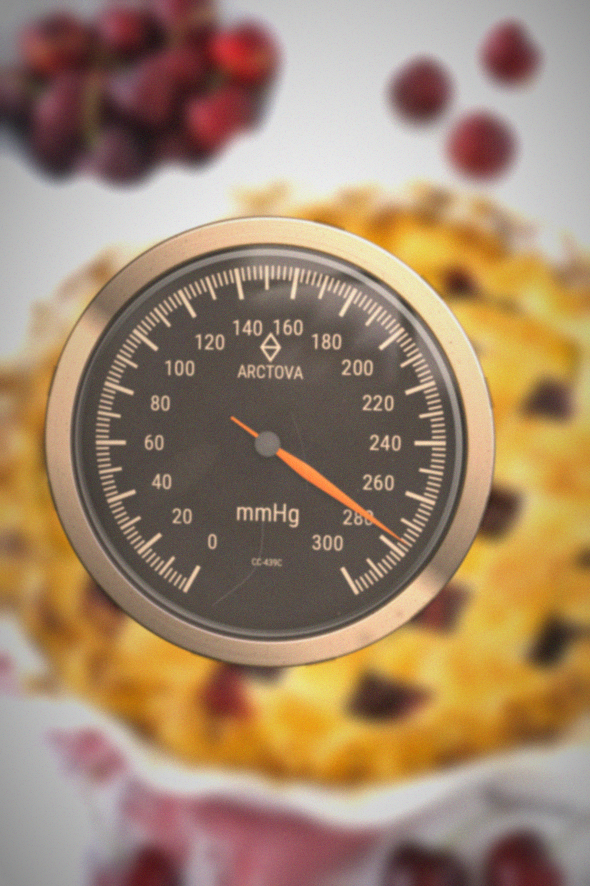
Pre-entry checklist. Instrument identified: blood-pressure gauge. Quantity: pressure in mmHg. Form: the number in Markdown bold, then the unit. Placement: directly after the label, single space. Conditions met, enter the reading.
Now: **276** mmHg
